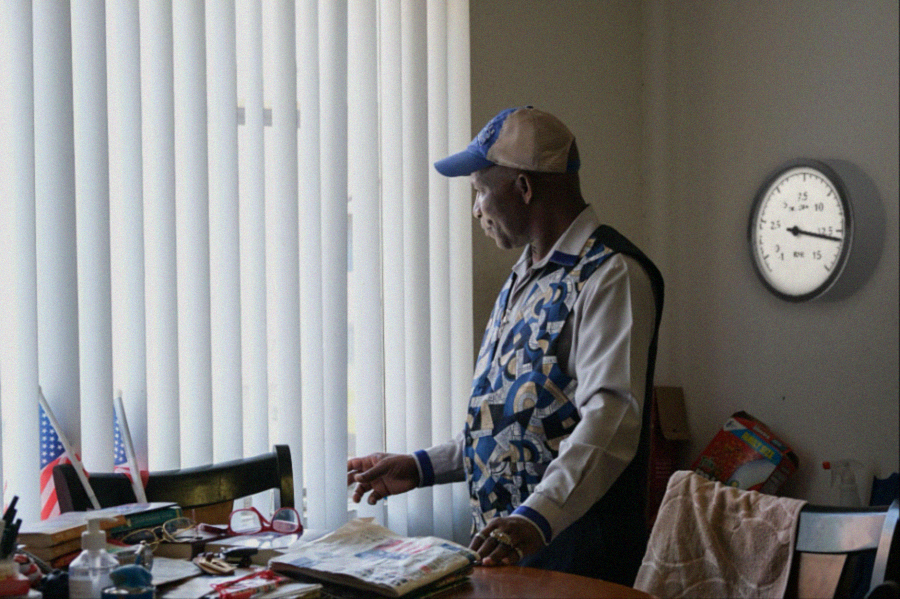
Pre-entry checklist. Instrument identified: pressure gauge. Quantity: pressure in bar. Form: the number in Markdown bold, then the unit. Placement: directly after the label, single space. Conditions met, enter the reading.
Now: **13** bar
